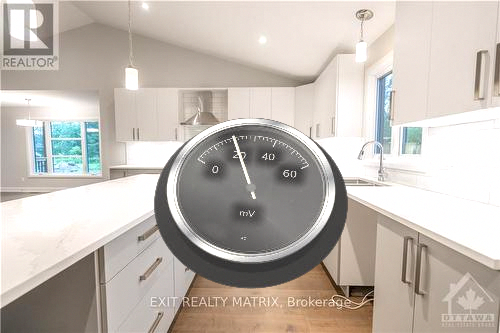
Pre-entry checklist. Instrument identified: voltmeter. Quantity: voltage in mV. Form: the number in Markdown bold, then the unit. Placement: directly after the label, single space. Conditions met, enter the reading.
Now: **20** mV
